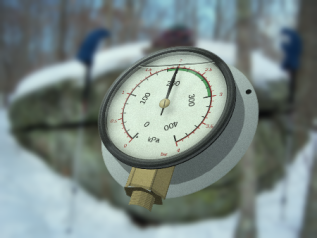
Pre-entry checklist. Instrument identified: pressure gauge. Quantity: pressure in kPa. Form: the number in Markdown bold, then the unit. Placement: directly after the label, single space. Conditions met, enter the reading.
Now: **200** kPa
